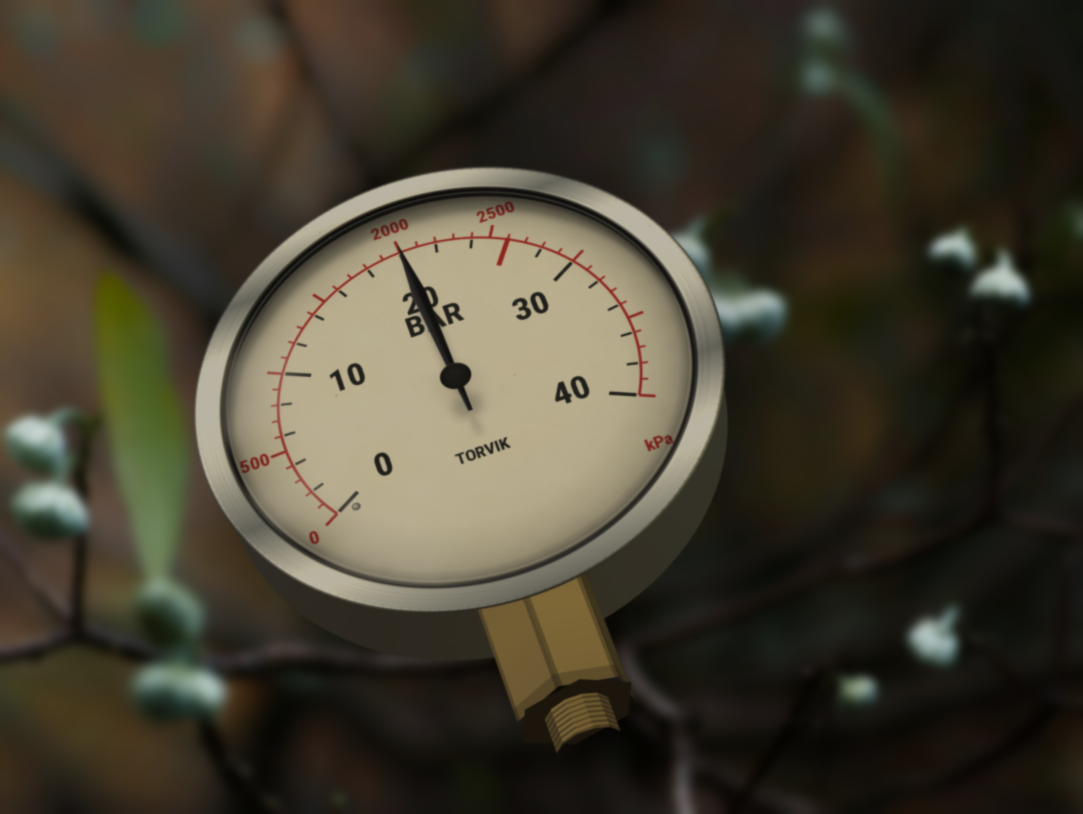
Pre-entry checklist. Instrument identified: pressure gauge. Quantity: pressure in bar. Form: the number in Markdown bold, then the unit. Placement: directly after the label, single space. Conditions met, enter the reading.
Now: **20** bar
